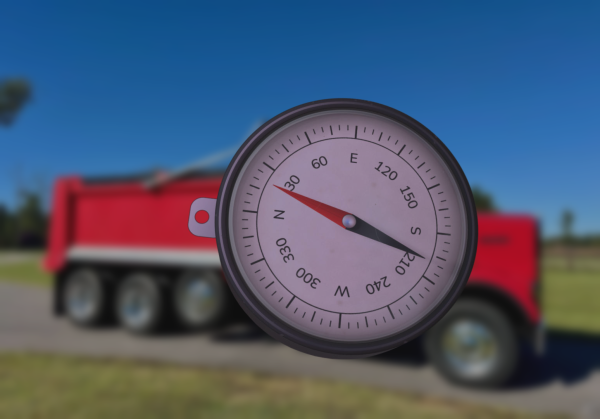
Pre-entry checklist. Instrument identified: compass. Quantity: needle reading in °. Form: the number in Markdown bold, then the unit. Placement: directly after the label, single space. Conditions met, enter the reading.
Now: **20** °
